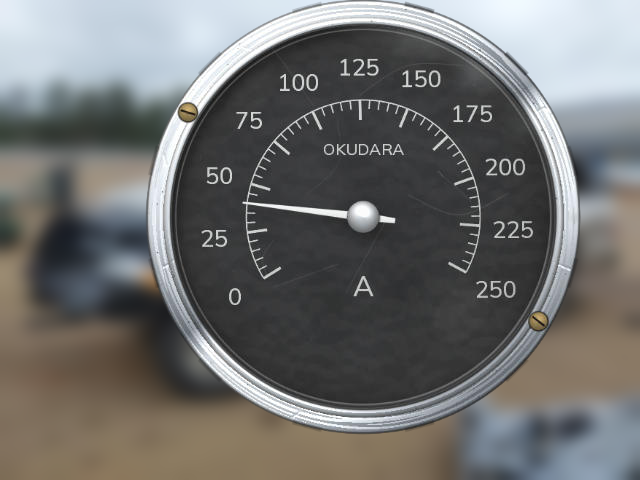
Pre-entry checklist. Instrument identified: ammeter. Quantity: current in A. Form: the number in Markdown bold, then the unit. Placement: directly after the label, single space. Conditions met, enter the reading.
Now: **40** A
